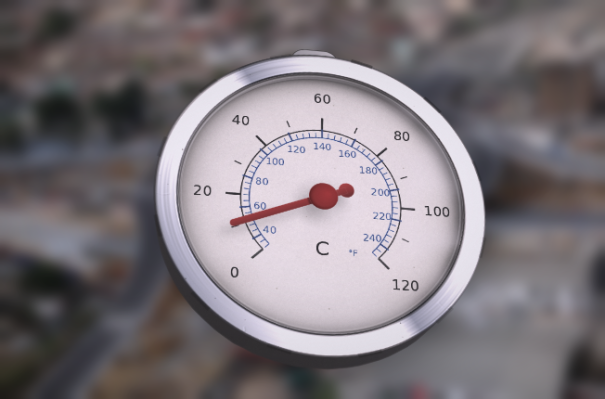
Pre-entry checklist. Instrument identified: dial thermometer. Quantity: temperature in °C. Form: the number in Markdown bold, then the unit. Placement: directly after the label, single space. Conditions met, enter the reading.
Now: **10** °C
